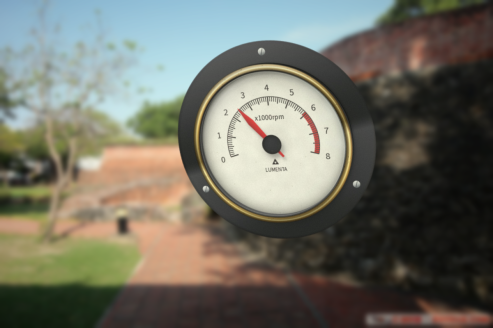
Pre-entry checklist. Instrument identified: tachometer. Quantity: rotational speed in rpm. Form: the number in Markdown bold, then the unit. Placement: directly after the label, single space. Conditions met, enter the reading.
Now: **2500** rpm
